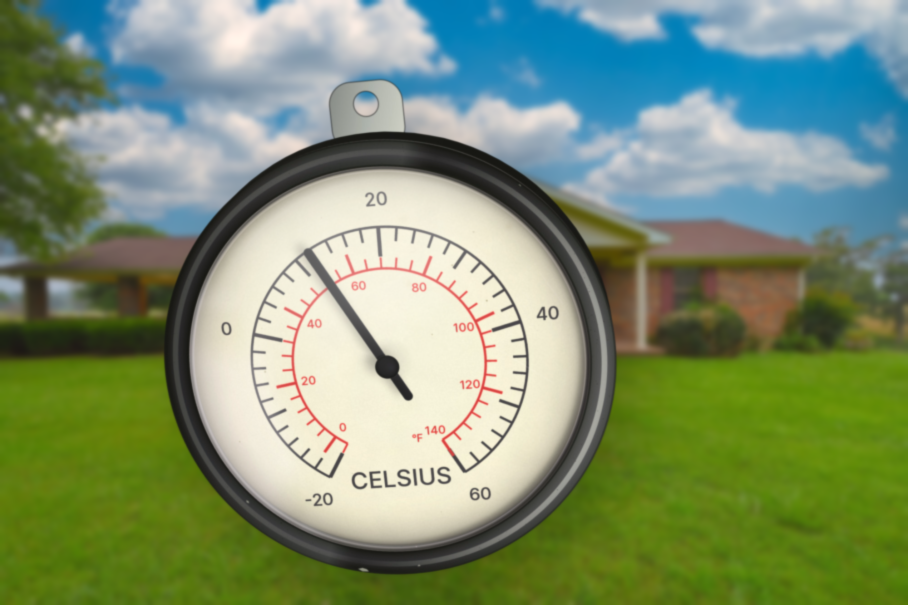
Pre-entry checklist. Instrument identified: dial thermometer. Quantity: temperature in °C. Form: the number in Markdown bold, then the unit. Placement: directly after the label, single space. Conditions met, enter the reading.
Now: **12** °C
